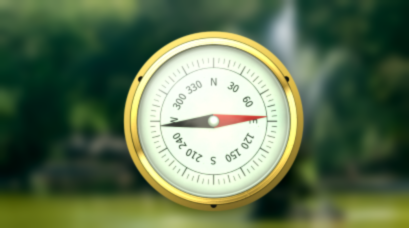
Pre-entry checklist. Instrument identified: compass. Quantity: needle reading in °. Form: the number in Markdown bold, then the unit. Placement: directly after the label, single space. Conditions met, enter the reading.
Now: **85** °
